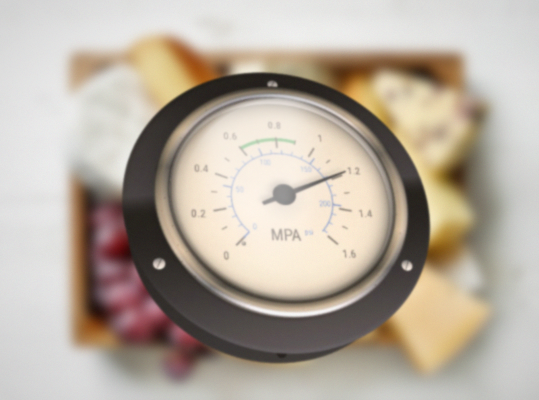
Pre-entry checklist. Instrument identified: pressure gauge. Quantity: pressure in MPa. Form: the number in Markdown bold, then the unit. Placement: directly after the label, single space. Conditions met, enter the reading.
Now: **1.2** MPa
